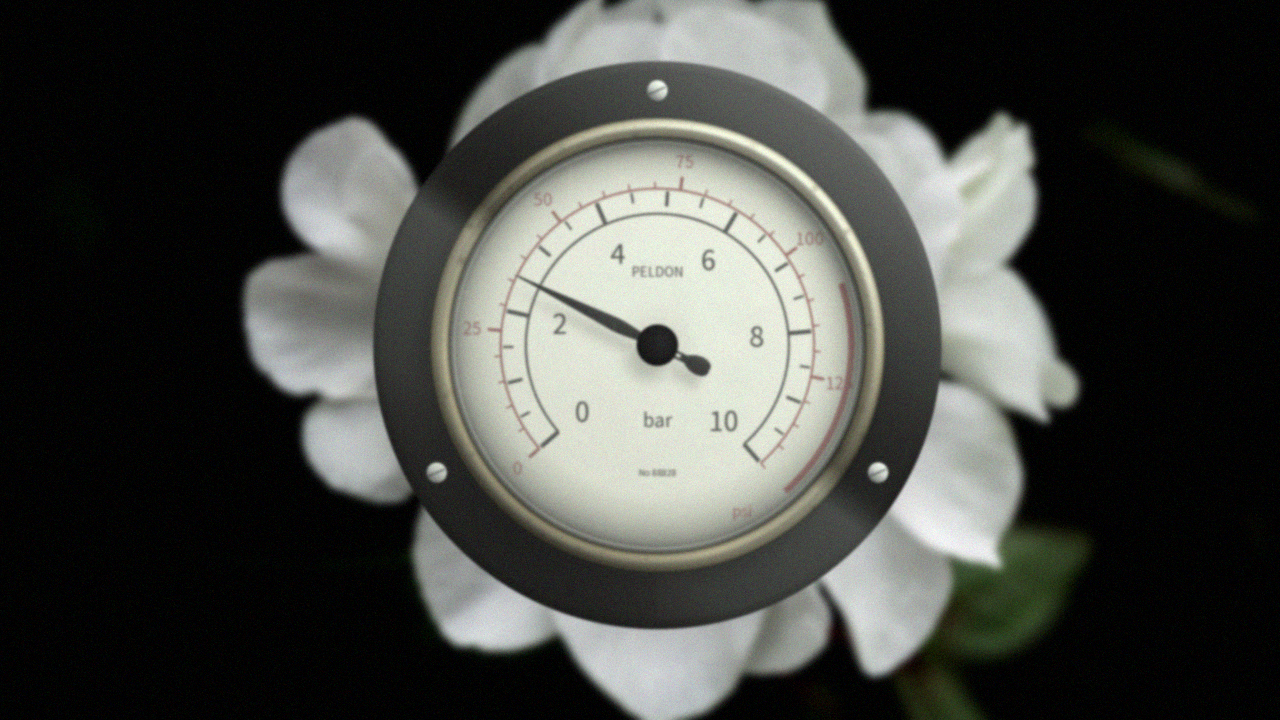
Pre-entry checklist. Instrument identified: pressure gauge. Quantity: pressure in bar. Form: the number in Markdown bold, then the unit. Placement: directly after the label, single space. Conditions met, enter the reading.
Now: **2.5** bar
